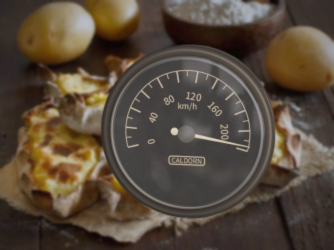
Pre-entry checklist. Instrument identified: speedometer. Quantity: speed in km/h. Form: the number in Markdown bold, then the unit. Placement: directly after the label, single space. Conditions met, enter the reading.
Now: **215** km/h
